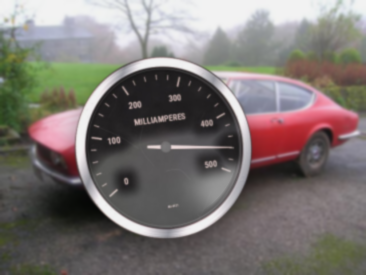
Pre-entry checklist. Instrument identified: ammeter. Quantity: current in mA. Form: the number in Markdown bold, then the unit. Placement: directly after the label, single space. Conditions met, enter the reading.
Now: **460** mA
